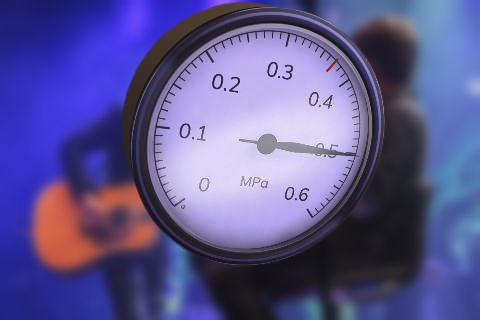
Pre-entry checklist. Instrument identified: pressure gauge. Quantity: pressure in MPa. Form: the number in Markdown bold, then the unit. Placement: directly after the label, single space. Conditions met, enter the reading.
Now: **0.5** MPa
